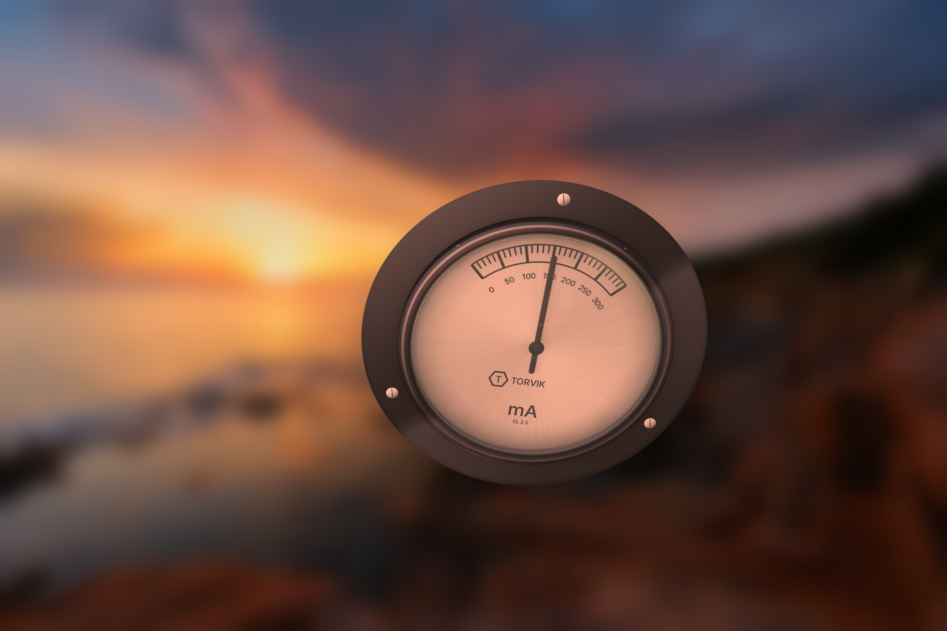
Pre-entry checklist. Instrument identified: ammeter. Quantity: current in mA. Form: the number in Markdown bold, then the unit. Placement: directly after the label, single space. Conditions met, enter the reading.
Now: **150** mA
